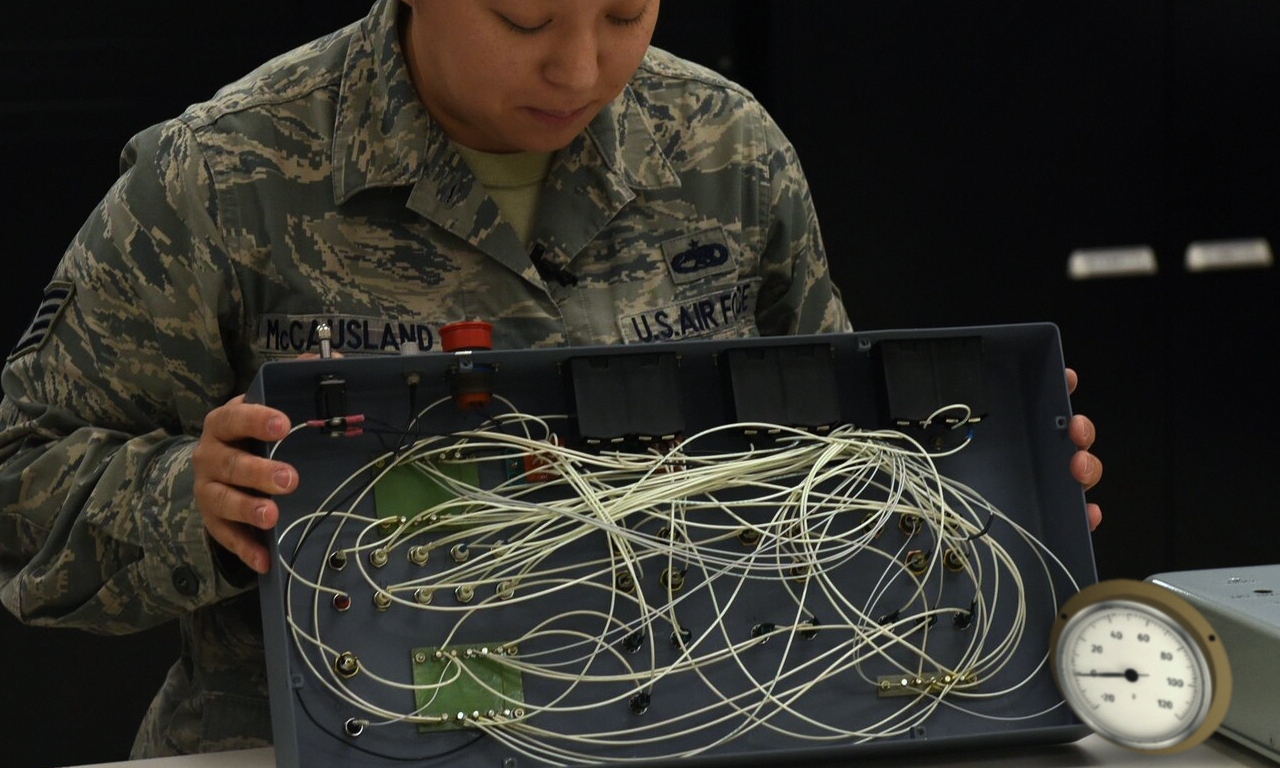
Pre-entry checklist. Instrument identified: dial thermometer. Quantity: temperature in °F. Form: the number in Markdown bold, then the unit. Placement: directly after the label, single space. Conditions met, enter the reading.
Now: **0** °F
